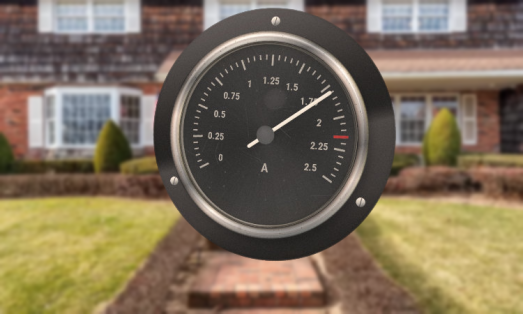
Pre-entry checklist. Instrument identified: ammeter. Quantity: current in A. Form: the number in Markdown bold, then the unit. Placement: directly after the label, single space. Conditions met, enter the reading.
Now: **1.8** A
